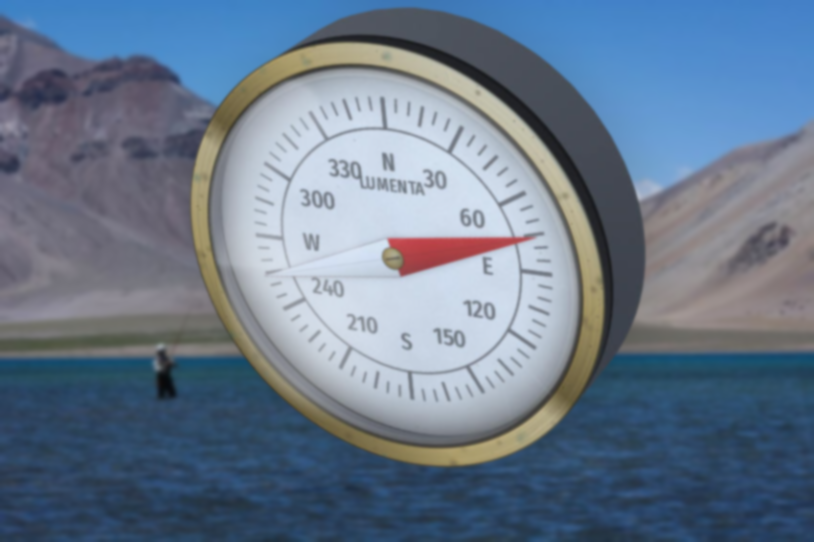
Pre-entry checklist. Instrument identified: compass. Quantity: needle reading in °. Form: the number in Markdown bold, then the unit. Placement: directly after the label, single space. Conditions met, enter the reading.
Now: **75** °
